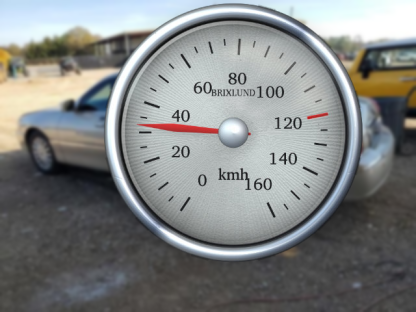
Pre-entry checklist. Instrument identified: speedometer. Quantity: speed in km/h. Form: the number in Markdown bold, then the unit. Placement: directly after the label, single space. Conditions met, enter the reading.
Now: **32.5** km/h
